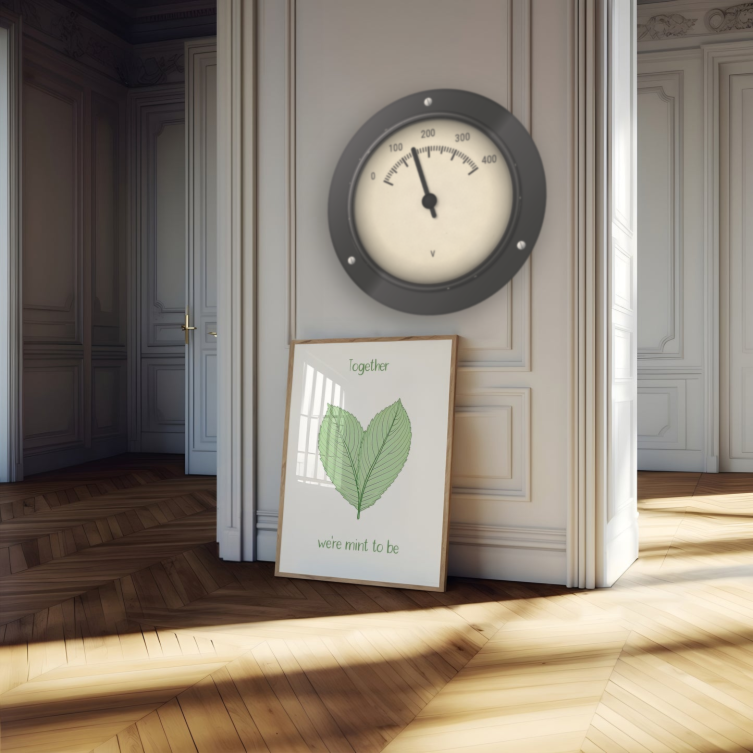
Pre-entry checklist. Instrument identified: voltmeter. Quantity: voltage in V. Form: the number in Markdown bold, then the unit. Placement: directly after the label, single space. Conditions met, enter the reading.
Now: **150** V
